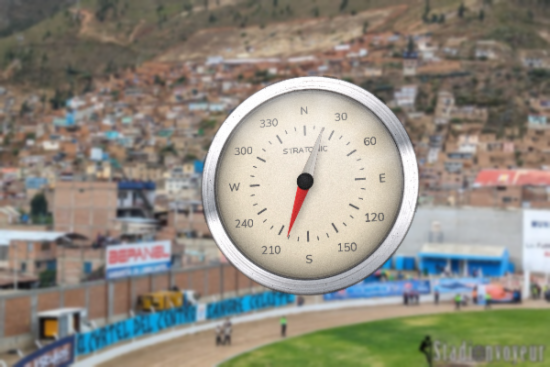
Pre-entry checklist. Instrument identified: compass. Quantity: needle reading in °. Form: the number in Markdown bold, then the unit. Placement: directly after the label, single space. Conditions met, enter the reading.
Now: **200** °
